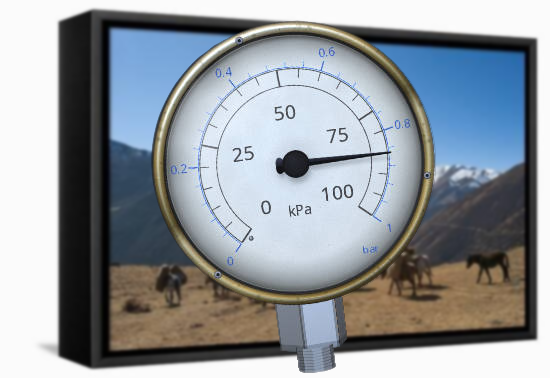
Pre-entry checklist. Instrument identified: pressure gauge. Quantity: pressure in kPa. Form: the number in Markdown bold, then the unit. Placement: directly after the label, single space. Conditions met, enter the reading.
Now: **85** kPa
